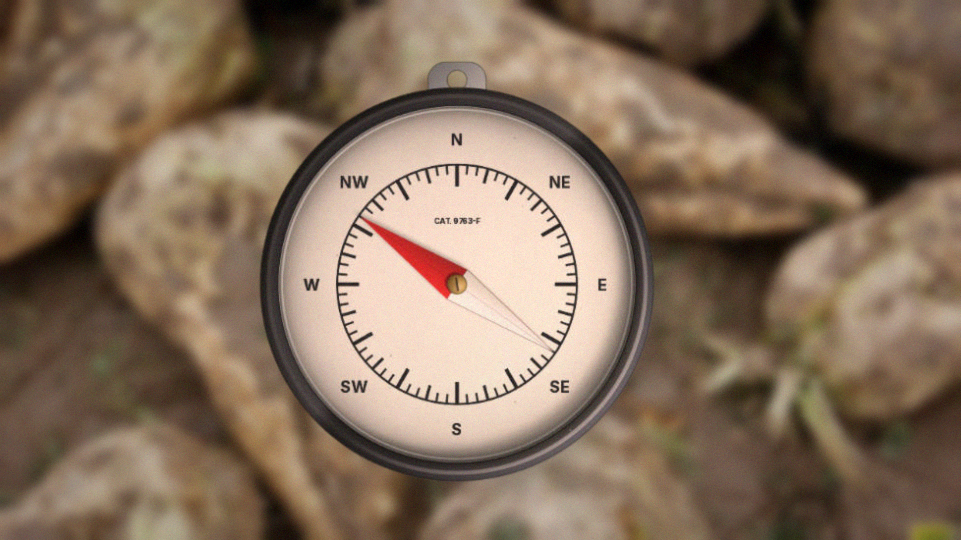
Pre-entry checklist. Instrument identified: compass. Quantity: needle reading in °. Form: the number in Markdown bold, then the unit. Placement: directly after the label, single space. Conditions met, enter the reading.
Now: **305** °
